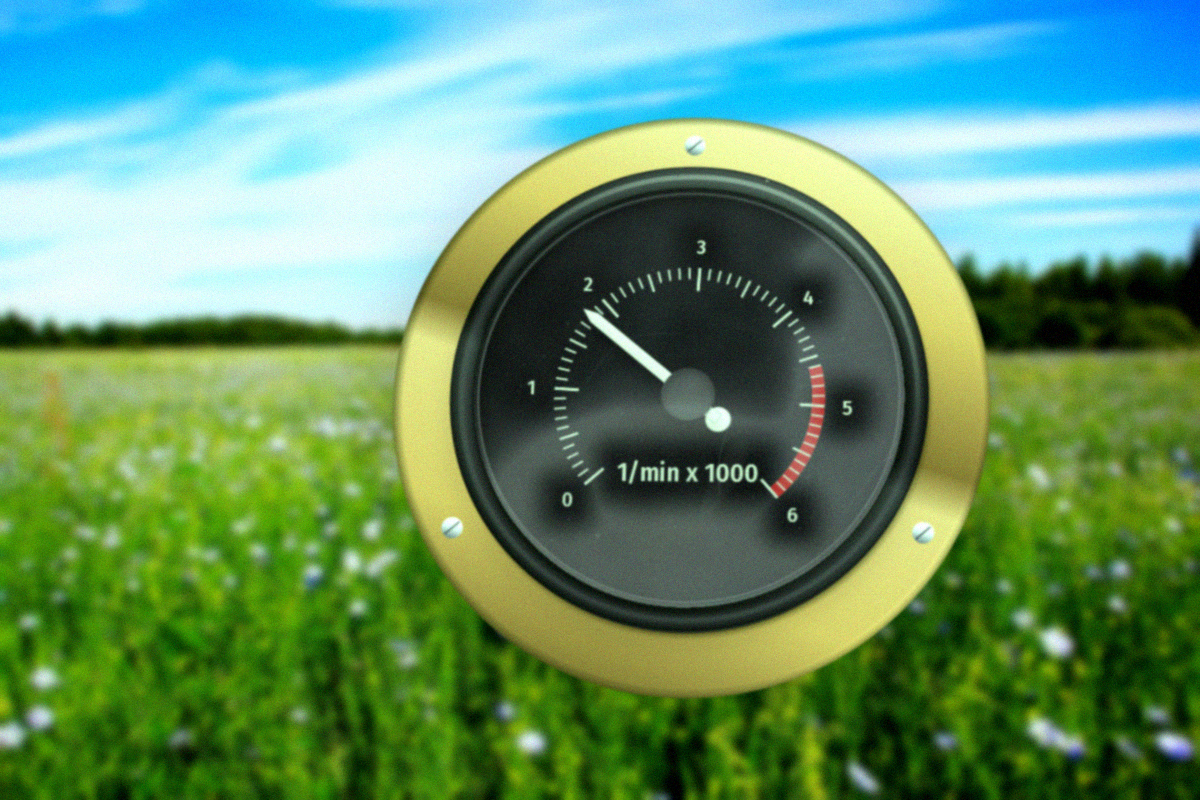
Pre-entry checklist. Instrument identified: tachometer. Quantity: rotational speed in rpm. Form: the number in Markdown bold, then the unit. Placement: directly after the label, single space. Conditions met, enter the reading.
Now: **1800** rpm
